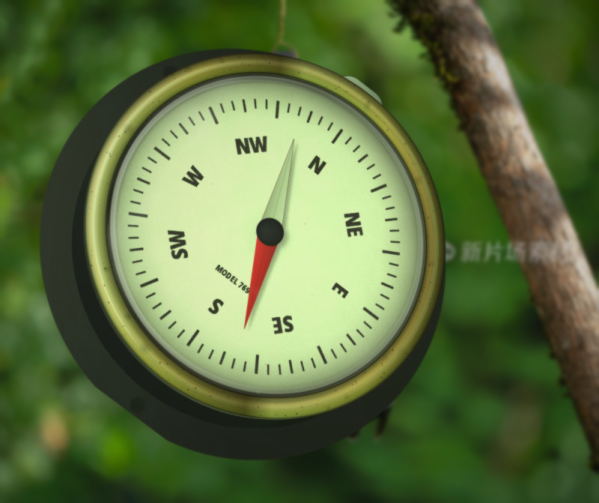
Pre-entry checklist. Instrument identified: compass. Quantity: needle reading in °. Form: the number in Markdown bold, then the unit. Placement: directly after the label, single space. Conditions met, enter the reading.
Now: **160** °
